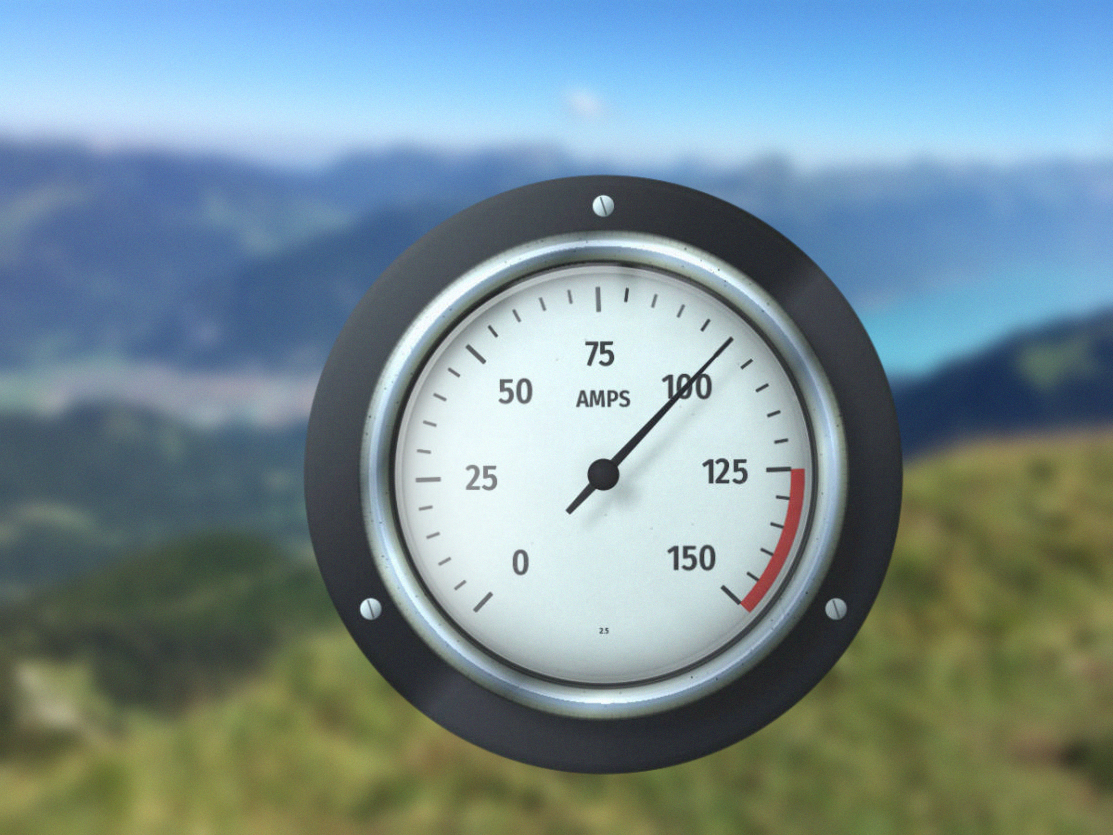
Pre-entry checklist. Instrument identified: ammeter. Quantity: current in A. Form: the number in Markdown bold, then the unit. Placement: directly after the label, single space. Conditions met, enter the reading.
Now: **100** A
